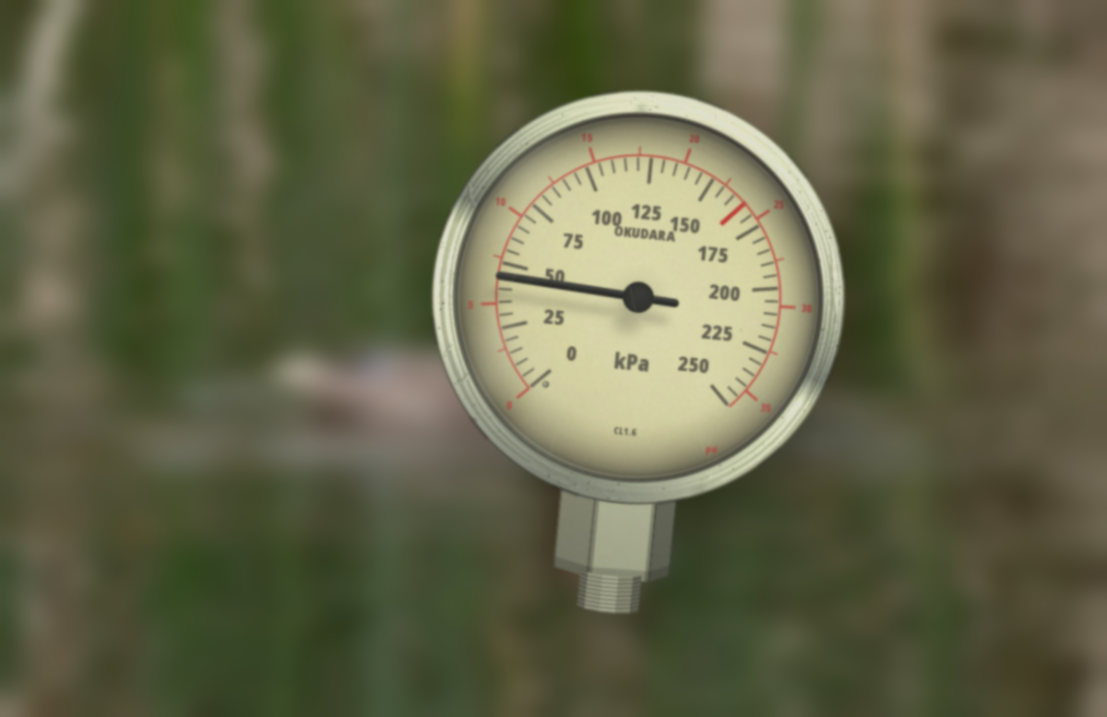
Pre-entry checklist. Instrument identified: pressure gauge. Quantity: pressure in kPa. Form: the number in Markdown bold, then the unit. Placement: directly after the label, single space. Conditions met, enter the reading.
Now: **45** kPa
